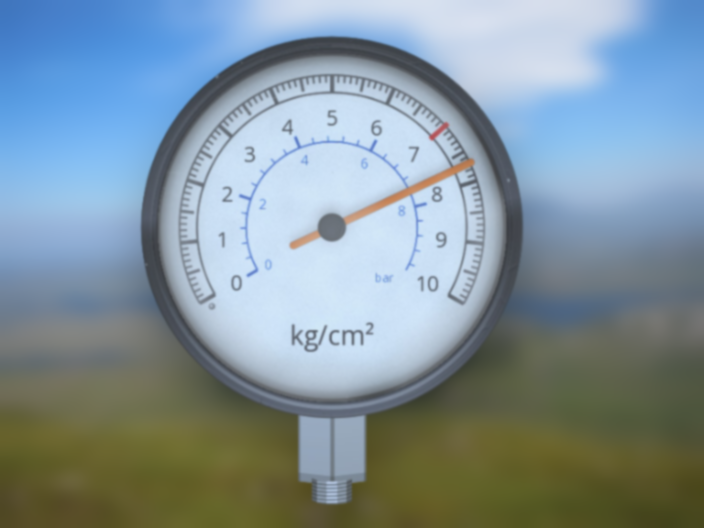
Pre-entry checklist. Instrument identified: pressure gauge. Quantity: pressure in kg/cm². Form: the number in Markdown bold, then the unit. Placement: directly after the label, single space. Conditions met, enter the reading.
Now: **7.7** kg/cm²
